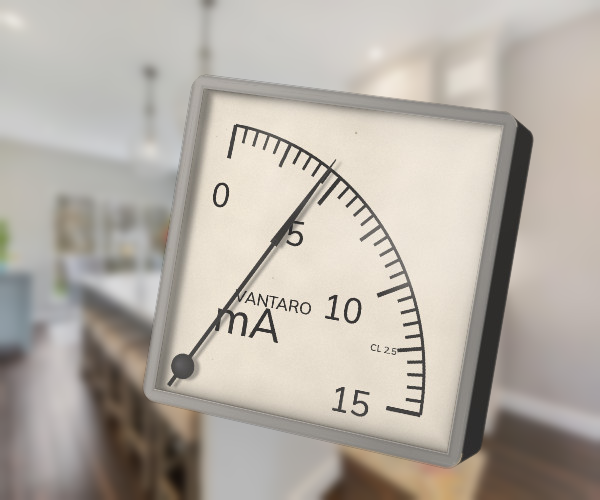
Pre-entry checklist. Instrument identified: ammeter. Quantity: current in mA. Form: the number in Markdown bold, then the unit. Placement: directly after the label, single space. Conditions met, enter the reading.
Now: **4.5** mA
